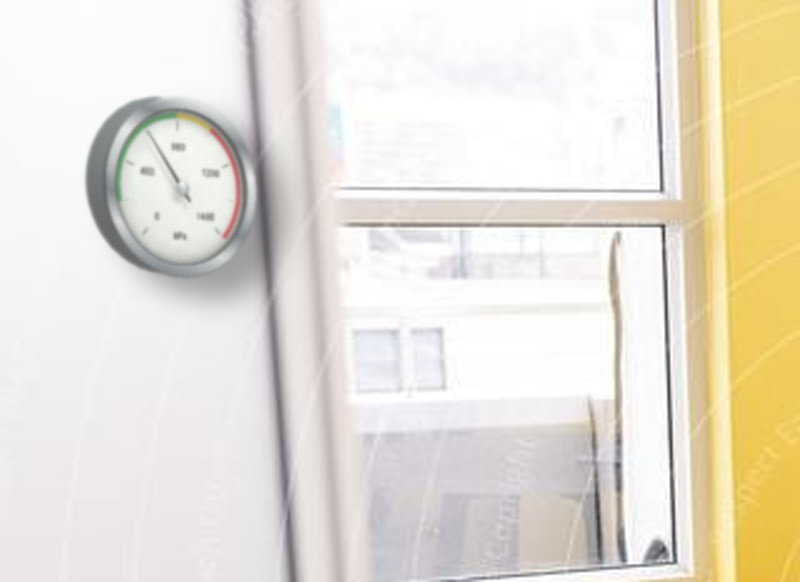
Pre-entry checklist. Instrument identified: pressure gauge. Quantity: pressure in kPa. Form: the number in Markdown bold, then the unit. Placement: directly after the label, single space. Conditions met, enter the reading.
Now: **600** kPa
